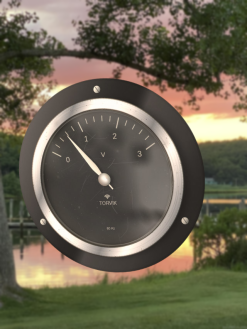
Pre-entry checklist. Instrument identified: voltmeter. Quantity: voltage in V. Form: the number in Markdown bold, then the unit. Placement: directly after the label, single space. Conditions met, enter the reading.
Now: **0.6** V
